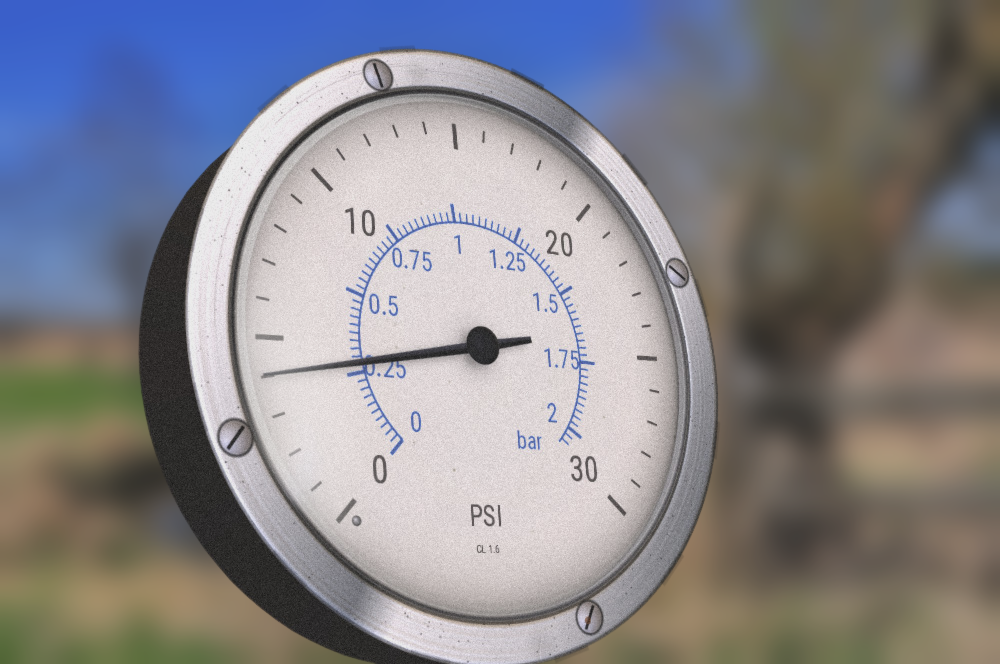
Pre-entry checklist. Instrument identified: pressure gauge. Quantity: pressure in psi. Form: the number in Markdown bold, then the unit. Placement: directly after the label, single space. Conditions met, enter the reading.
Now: **4** psi
